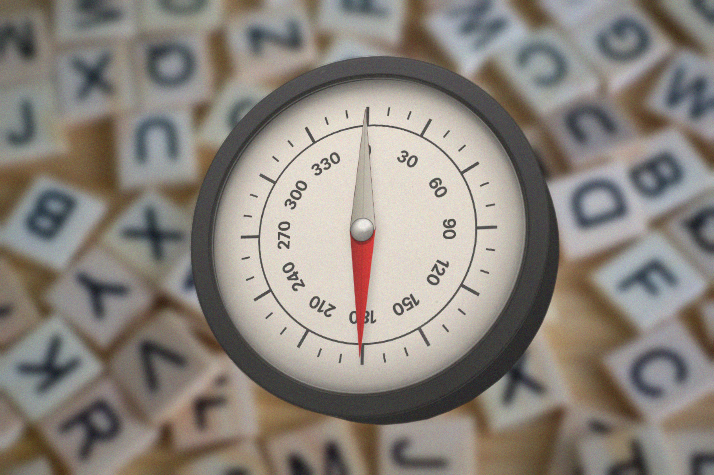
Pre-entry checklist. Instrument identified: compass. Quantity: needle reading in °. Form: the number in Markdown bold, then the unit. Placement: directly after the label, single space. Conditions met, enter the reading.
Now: **180** °
